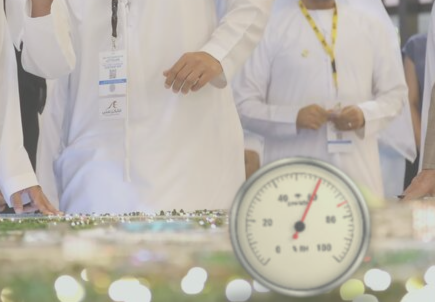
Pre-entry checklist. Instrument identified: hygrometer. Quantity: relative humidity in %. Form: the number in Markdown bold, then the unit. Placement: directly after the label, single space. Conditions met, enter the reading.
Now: **60** %
